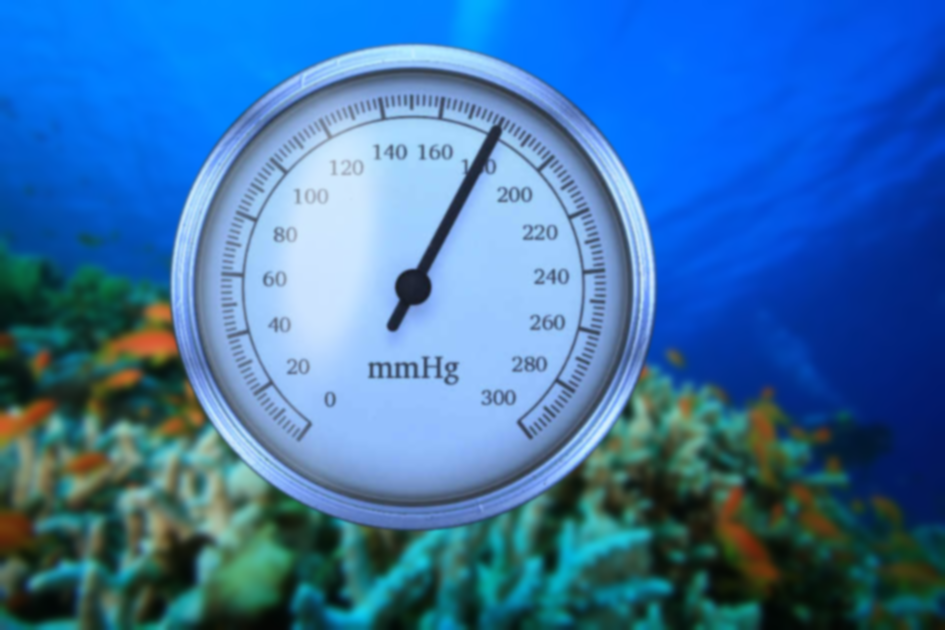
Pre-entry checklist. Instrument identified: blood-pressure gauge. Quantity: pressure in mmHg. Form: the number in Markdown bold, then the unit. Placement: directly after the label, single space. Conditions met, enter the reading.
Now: **180** mmHg
